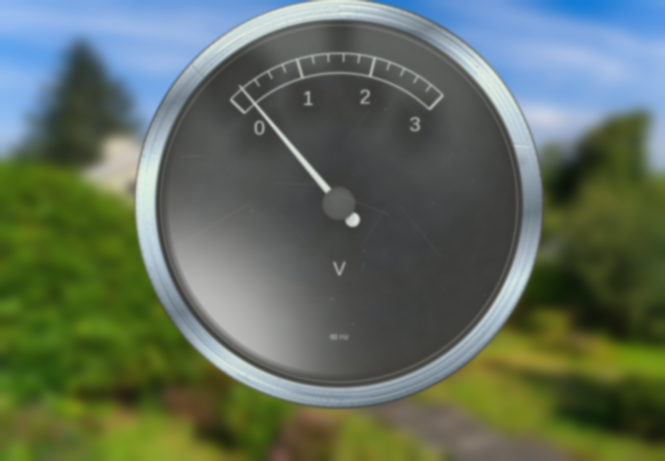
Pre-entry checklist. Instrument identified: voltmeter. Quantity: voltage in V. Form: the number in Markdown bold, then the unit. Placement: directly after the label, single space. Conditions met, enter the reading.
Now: **0.2** V
